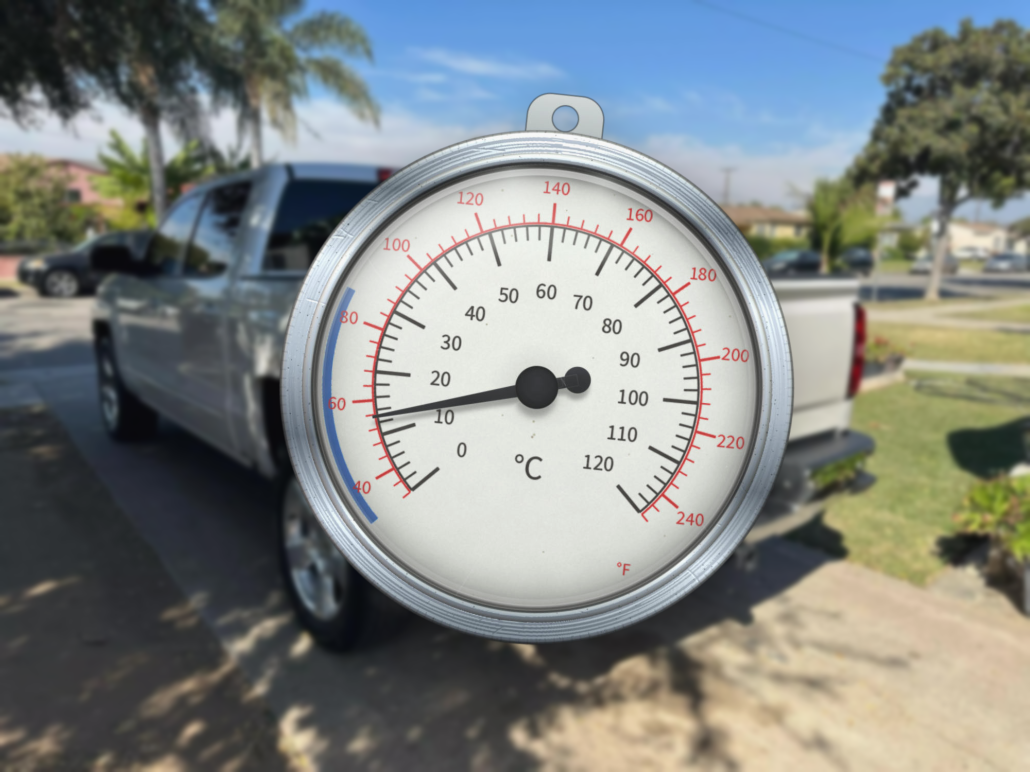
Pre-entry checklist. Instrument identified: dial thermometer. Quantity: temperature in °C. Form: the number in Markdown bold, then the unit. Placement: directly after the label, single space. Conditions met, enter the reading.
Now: **13** °C
